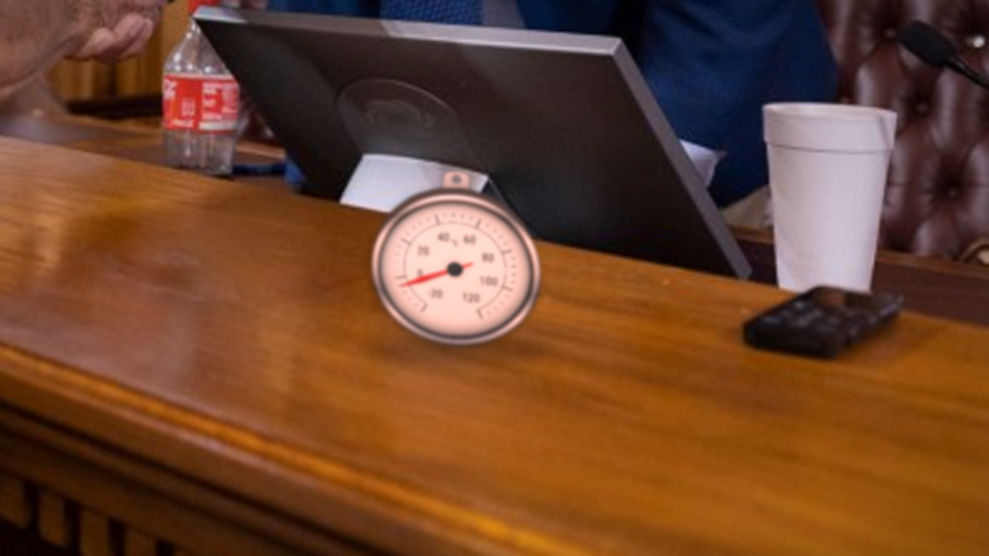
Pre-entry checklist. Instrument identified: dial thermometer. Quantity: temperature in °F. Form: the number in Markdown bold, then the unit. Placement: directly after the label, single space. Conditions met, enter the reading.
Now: **-4** °F
